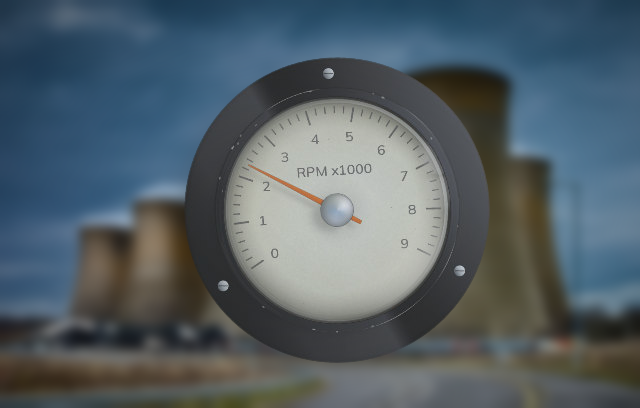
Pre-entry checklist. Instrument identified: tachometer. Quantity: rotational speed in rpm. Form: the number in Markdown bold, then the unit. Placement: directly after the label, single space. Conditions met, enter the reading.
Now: **2300** rpm
